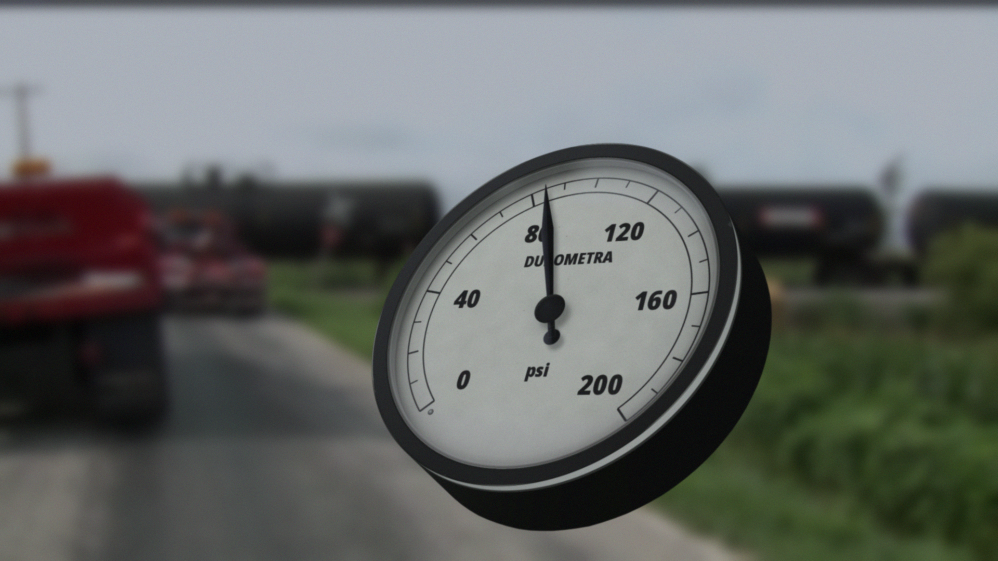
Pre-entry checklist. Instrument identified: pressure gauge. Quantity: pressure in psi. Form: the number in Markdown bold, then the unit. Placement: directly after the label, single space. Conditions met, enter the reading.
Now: **85** psi
